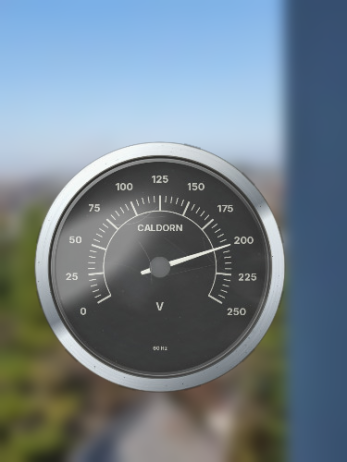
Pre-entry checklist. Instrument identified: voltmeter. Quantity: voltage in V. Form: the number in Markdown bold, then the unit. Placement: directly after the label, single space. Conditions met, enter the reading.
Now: **200** V
